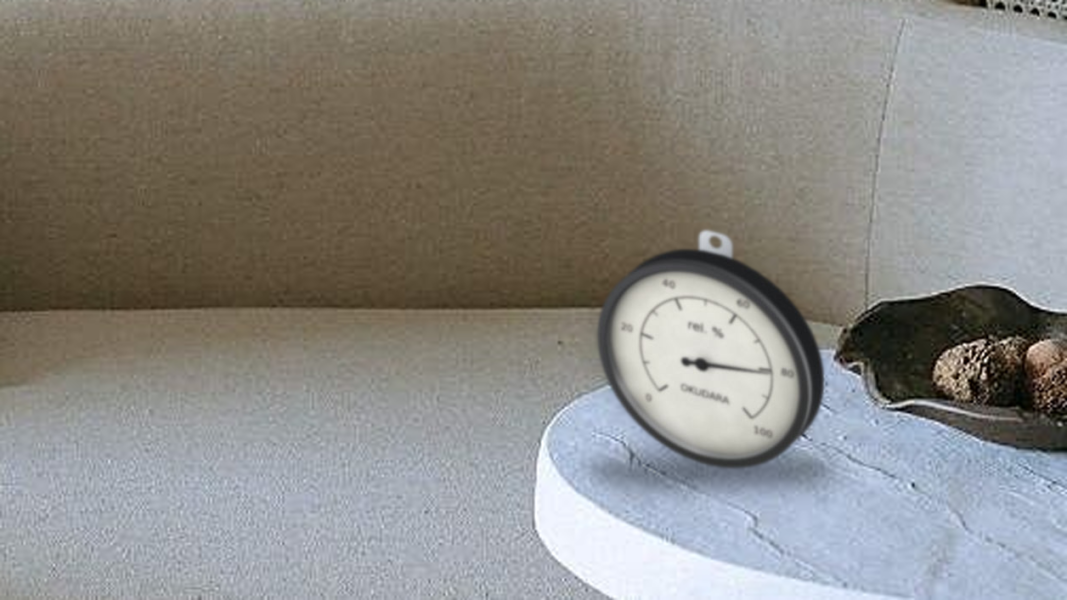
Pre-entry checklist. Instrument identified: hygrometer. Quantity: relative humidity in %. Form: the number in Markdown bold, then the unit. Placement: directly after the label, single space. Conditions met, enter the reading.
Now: **80** %
